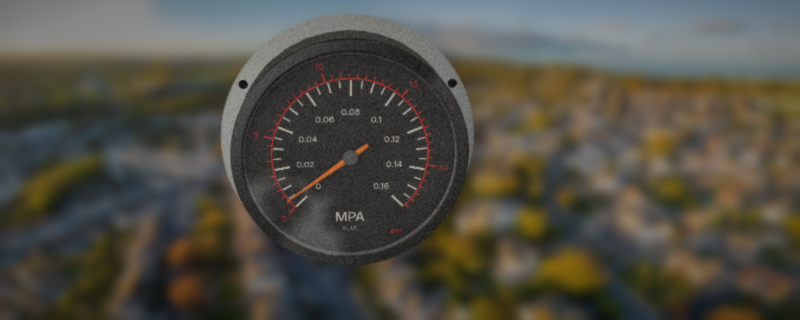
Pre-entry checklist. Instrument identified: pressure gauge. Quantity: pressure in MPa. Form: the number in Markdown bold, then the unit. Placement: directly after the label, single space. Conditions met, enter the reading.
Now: **0.005** MPa
